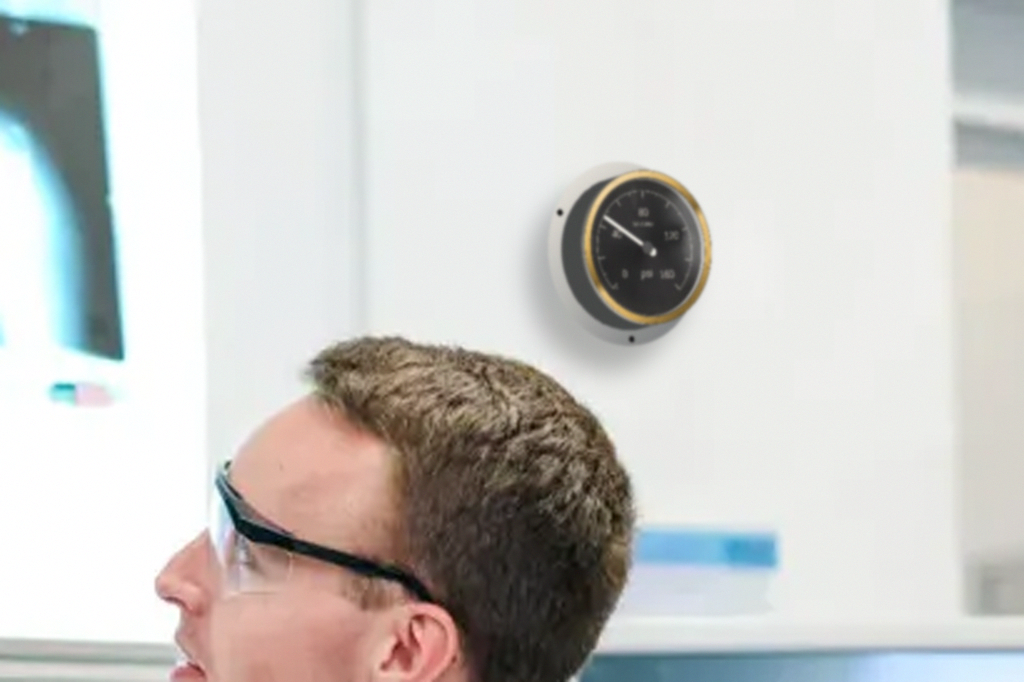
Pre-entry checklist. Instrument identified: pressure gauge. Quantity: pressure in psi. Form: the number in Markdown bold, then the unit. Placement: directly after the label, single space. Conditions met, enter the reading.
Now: **45** psi
